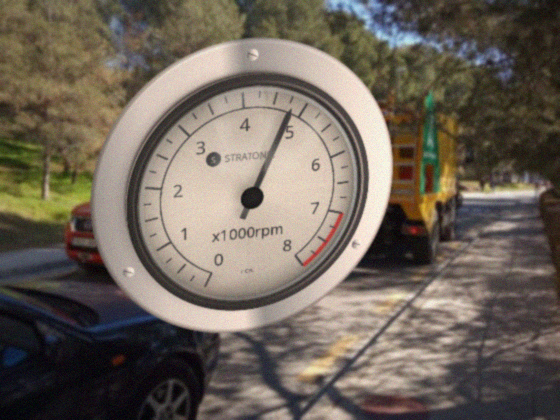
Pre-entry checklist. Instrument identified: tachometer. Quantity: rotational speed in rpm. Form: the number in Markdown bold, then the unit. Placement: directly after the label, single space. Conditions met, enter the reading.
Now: **4750** rpm
